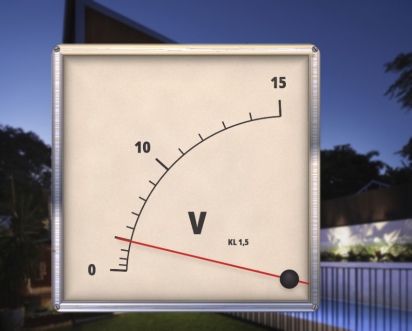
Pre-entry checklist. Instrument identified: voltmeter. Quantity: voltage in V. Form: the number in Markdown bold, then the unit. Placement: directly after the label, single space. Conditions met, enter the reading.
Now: **5** V
